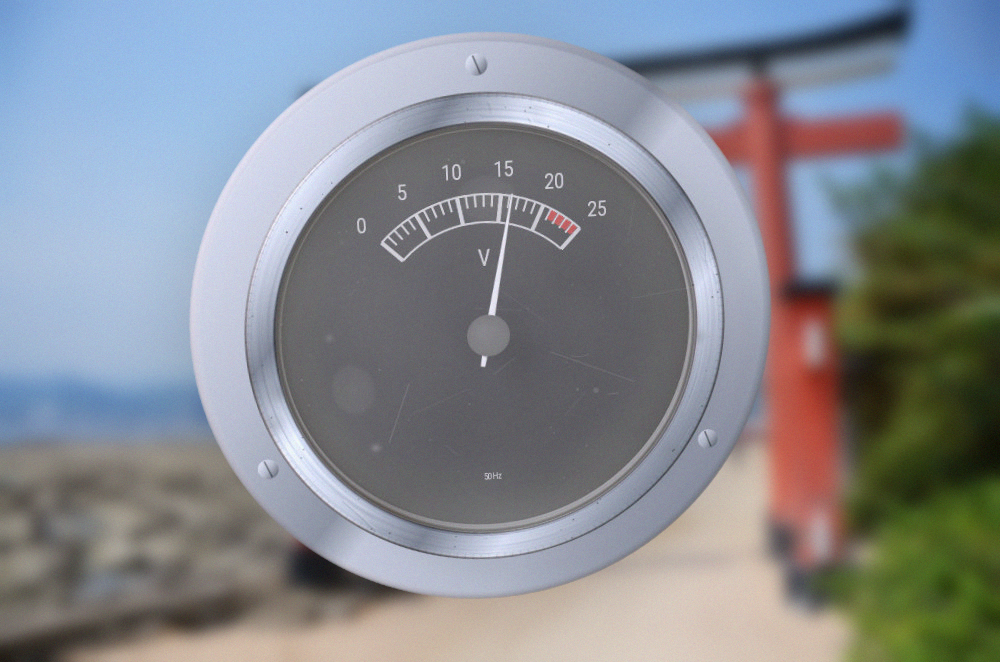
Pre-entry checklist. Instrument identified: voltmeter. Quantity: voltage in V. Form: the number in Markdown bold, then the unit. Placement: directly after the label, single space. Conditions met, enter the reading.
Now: **16** V
